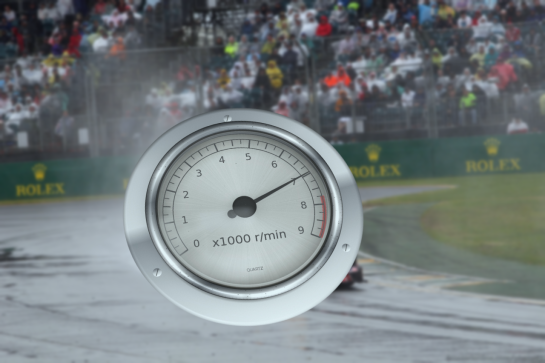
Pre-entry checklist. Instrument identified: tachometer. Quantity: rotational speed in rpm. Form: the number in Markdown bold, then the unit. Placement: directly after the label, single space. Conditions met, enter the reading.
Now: **7000** rpm
